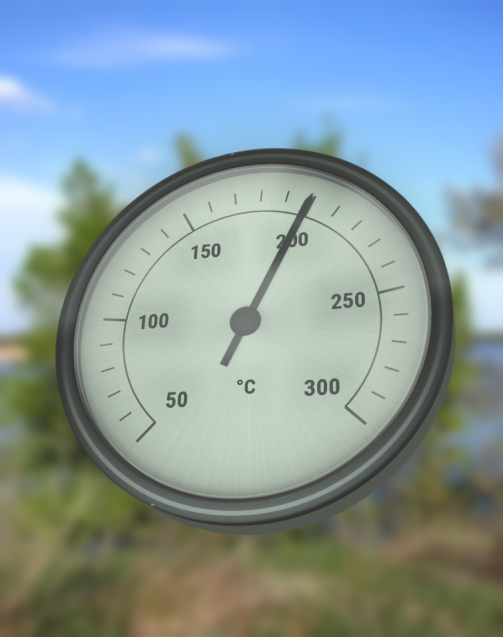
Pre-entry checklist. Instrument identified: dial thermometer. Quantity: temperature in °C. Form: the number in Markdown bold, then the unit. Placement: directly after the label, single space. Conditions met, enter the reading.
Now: **200** °C
